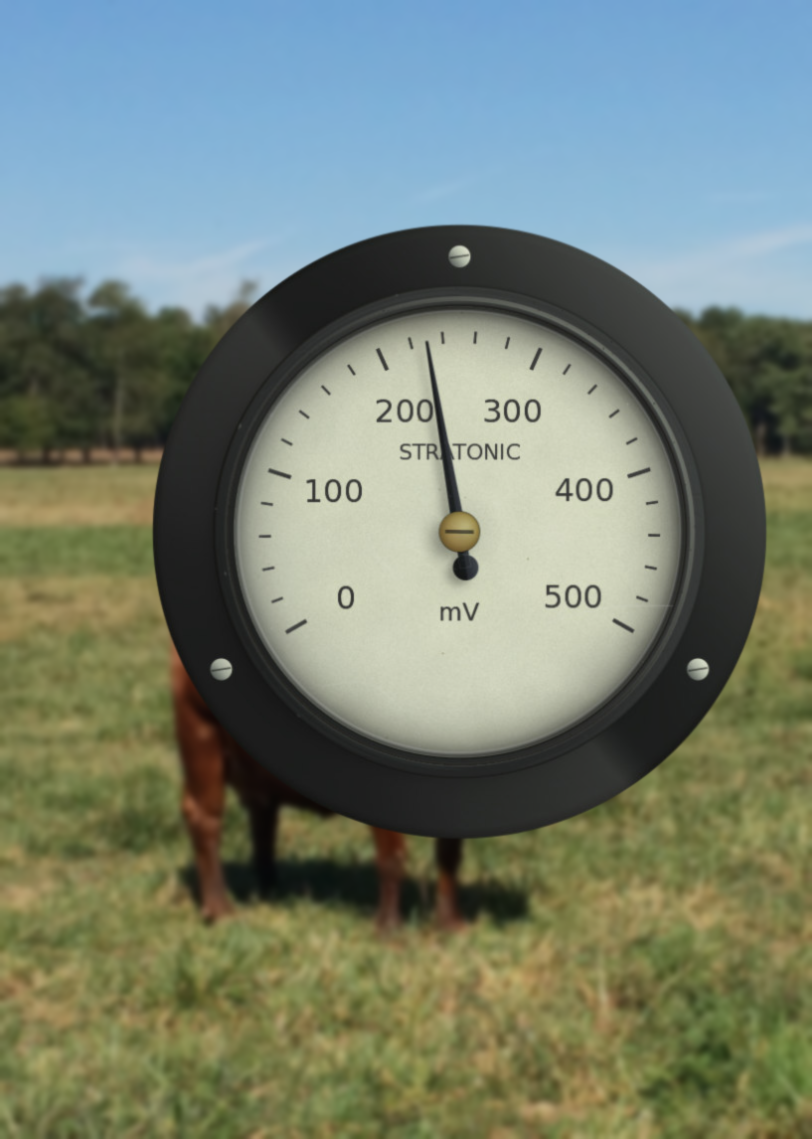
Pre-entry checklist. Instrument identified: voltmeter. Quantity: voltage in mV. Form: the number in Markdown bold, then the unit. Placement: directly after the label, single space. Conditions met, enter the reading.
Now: **230** mV
